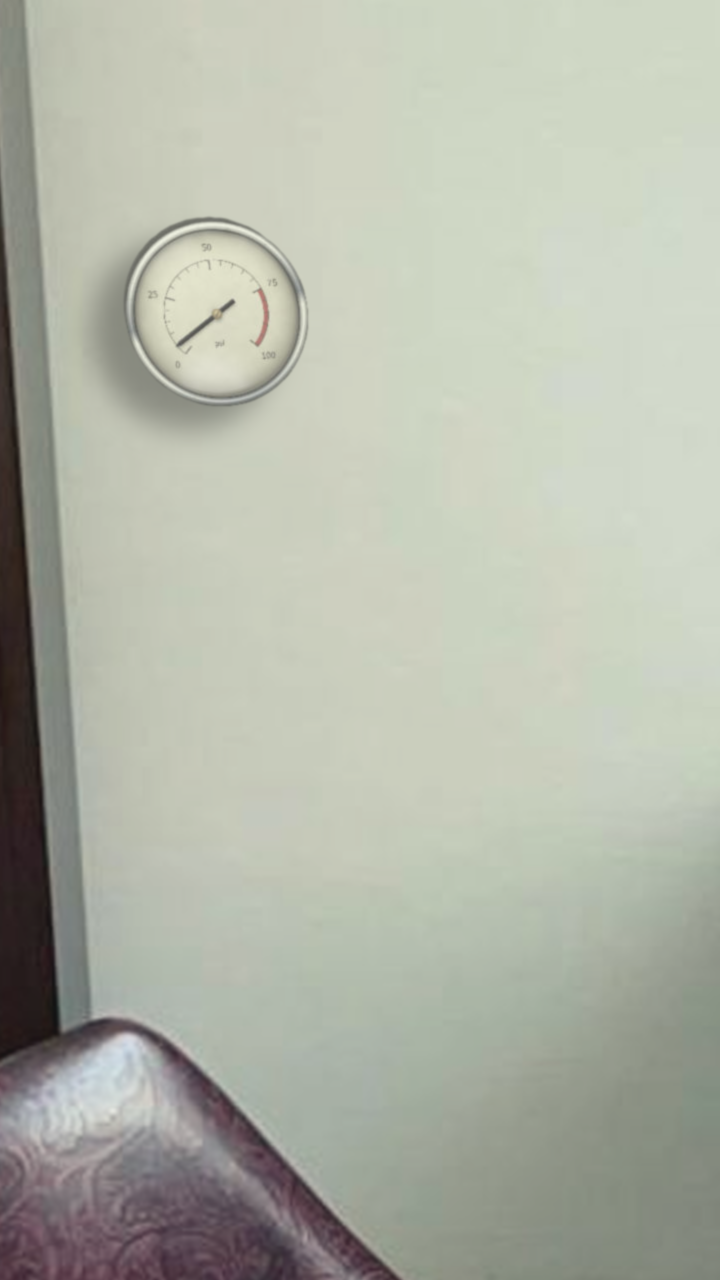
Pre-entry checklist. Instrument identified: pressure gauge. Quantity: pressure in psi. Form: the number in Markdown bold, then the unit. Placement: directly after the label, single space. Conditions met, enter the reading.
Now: **5** psi
